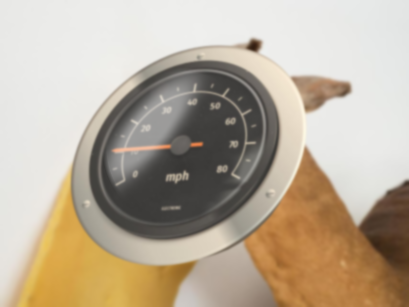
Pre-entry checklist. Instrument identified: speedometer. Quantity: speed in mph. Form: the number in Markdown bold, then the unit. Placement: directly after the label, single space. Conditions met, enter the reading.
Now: **10** mph
